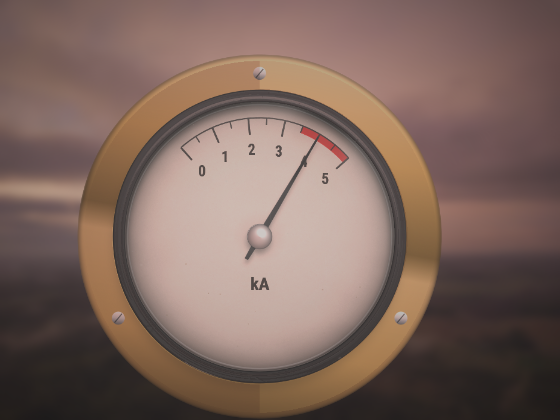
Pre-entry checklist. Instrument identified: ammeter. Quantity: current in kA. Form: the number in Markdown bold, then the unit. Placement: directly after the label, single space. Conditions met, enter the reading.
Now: **4** kA
